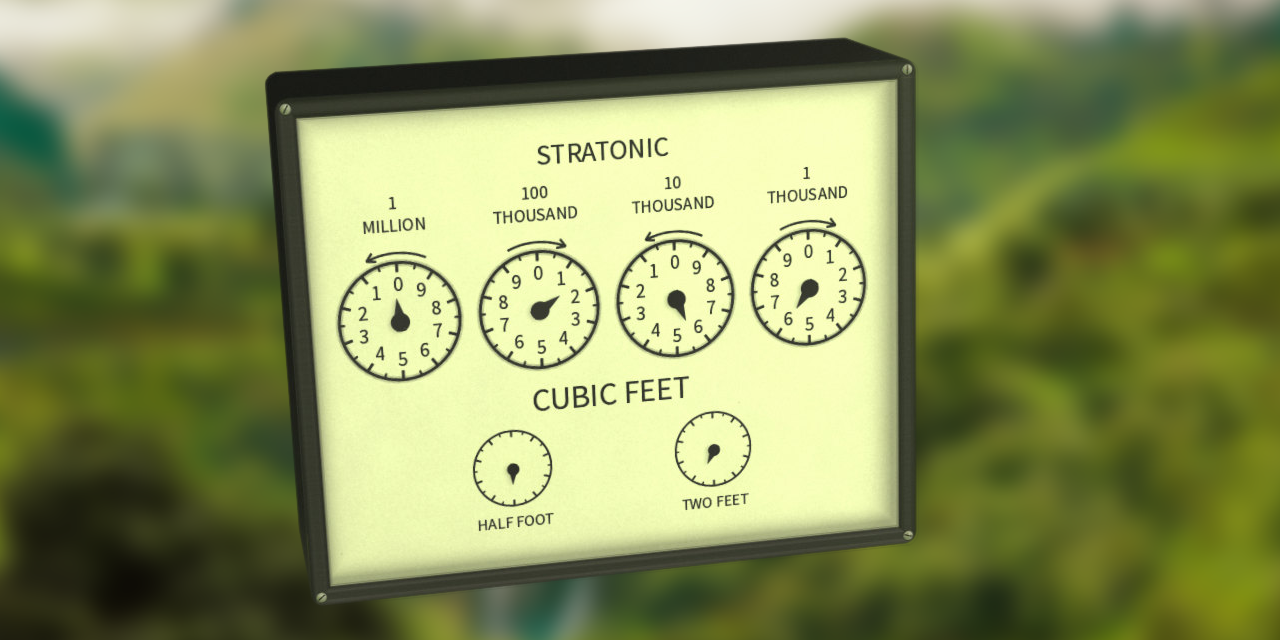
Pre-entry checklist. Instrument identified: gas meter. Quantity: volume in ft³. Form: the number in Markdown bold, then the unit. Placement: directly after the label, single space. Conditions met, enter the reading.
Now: **15600** ft³
